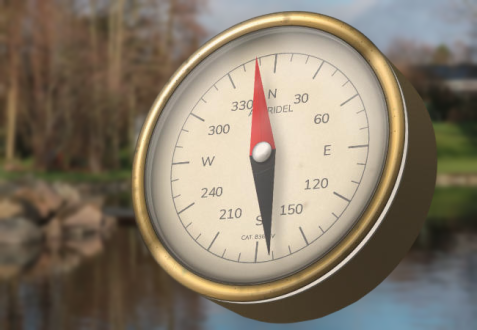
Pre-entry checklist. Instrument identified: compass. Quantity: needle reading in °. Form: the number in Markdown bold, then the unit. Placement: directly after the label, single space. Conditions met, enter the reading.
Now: **350** °
